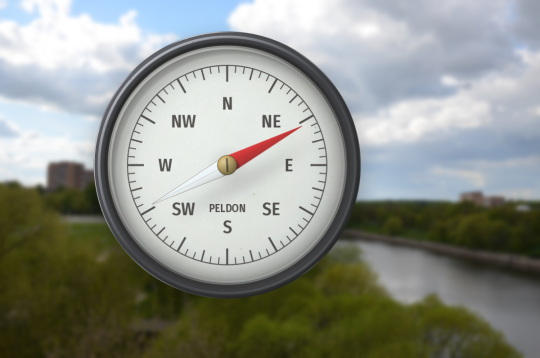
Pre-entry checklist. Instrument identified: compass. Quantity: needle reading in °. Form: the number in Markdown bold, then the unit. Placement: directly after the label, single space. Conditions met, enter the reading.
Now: **62.5** °
